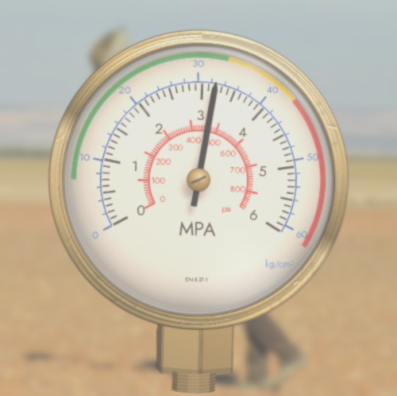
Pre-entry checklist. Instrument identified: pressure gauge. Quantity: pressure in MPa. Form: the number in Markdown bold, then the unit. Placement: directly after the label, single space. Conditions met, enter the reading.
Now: **3.2** MPa
